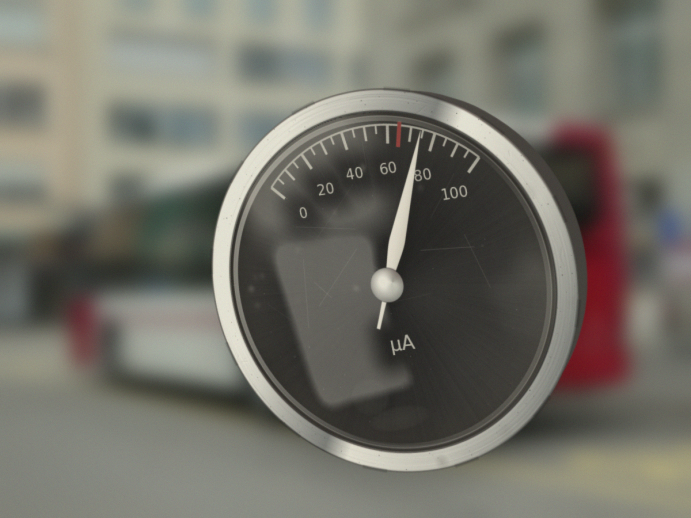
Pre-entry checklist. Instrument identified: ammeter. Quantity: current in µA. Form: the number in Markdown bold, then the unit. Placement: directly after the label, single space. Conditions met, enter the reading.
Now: **75** µA
